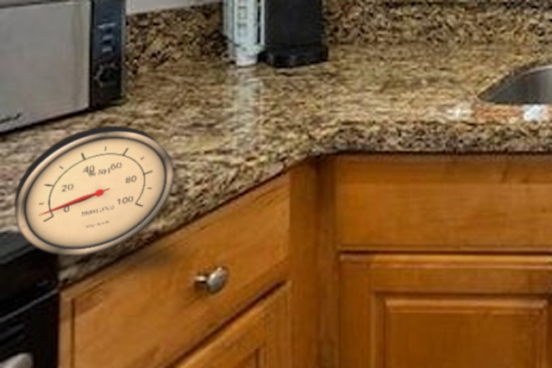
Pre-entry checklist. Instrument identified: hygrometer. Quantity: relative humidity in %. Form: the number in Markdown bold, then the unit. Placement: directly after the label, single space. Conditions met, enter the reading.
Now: **5** %
